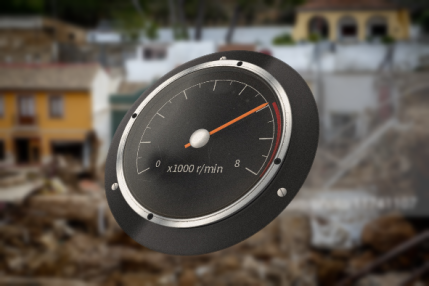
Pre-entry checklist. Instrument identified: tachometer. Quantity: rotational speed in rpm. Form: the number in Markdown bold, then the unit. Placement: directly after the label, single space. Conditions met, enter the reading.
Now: **6000** rpm
